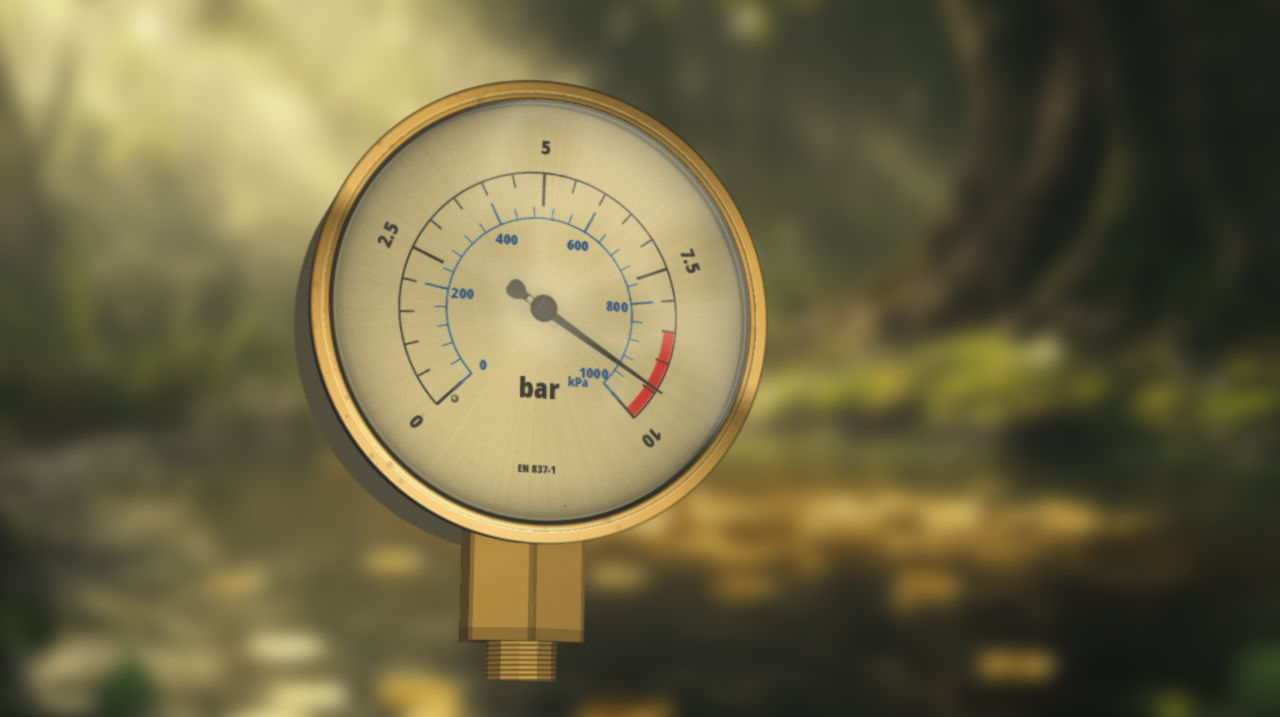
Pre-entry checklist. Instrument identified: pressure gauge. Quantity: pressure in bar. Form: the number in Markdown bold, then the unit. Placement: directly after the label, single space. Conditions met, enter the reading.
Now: **9.5** bar
